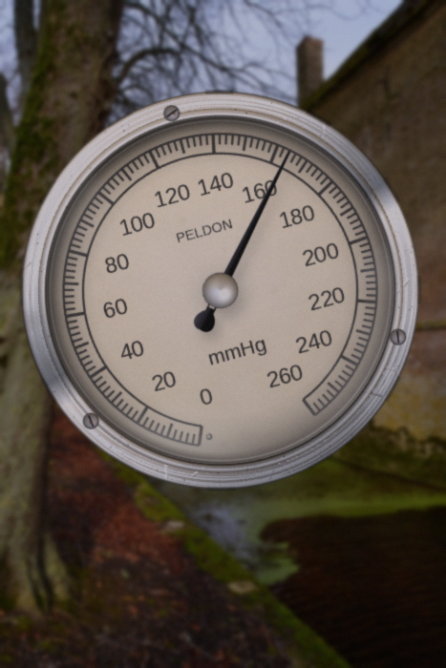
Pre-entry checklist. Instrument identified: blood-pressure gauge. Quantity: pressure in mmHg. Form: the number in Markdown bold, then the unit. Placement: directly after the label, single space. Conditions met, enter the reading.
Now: **164** mmHg
